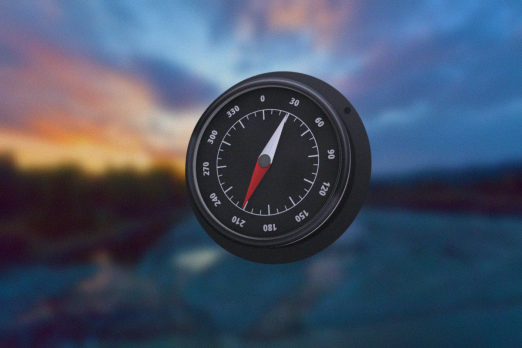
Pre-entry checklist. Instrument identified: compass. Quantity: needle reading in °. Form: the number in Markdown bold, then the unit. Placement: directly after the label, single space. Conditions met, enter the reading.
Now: **210** °
